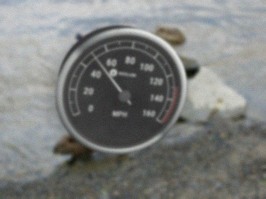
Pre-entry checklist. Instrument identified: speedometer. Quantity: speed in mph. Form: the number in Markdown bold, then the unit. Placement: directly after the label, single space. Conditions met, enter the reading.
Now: **50** mph
